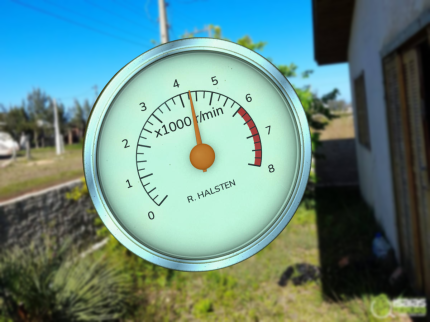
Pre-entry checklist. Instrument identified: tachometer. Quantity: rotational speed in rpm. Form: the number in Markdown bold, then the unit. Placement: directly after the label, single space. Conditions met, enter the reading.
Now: **4250** rpm
